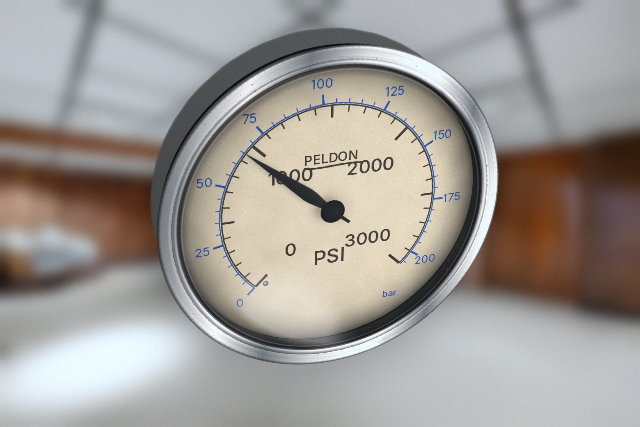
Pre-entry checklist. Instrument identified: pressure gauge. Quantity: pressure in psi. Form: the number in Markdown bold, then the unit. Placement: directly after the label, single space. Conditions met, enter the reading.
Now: **950** psi
